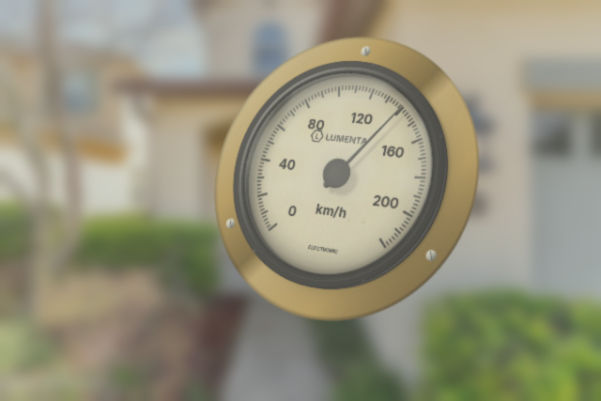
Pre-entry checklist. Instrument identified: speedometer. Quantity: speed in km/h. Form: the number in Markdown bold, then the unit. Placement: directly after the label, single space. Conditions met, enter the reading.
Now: **140** km/h
